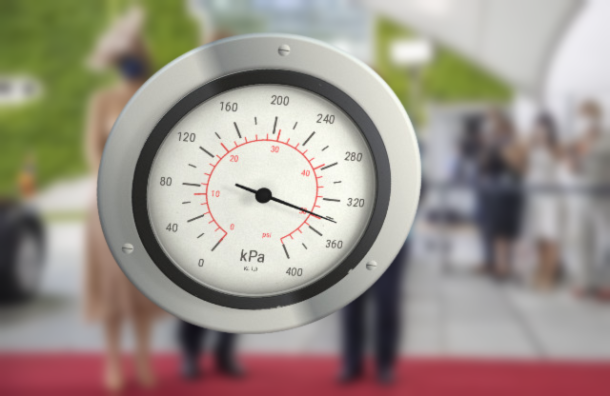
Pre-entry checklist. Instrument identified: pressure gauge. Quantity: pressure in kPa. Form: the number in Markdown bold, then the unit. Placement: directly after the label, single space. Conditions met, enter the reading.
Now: **340** kPa
